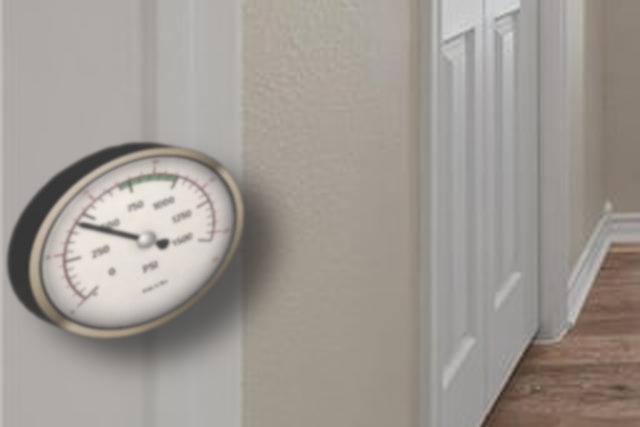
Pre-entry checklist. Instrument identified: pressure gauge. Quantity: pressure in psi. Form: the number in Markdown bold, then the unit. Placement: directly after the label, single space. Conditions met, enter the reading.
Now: **450** psi
